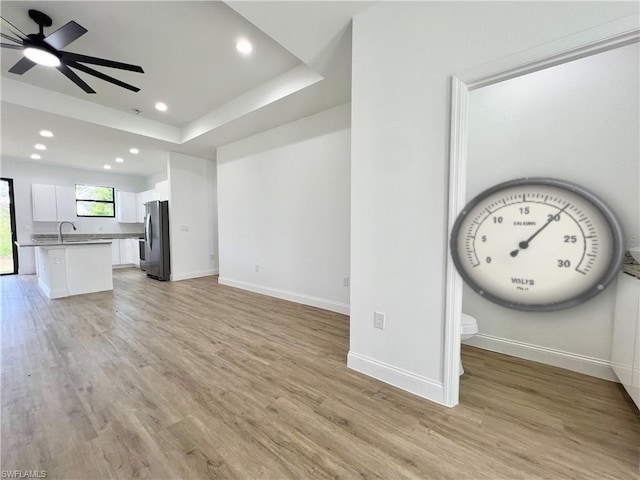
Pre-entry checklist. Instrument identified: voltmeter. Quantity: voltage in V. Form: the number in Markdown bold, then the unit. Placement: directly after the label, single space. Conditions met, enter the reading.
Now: **20** V
